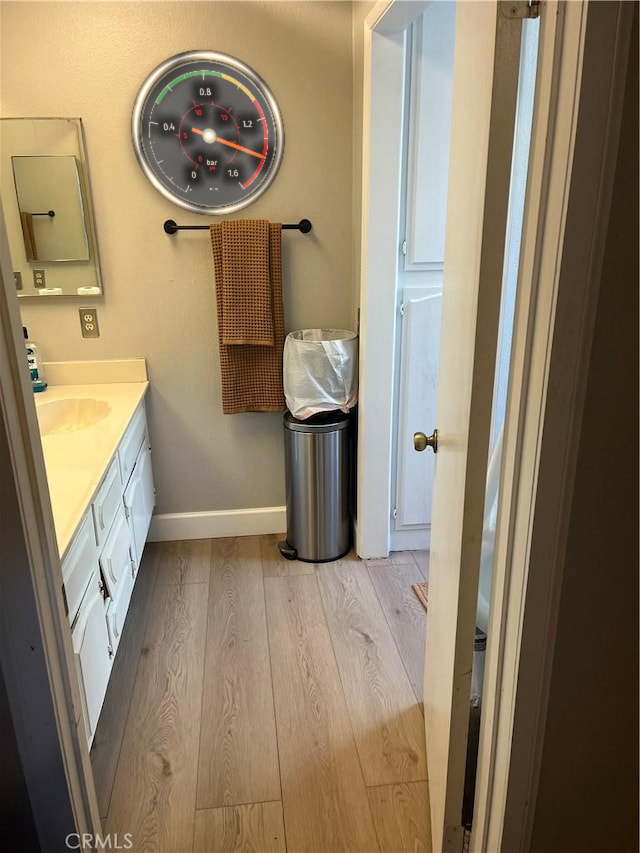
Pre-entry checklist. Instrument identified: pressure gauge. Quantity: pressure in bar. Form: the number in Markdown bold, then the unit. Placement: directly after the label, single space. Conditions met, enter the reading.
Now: **1.4** bar
